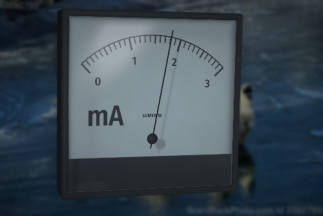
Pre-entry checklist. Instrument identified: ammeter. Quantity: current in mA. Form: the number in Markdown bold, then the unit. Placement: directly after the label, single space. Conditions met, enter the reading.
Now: **1.8** mA
